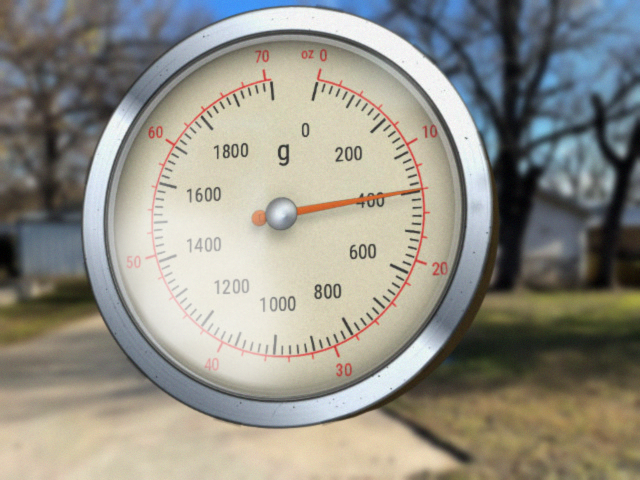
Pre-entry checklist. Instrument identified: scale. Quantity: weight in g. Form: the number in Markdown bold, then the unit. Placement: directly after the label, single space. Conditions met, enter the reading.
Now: **400** g
